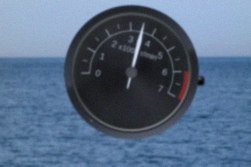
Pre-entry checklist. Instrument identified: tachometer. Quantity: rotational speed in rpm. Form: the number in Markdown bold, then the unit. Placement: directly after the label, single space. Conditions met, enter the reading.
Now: **3500** rpm
